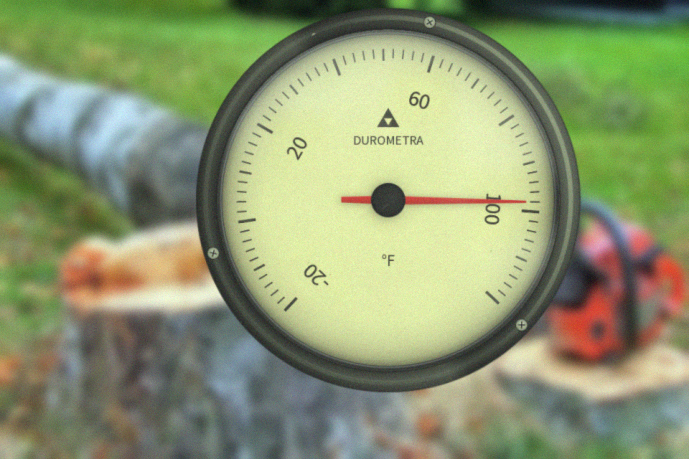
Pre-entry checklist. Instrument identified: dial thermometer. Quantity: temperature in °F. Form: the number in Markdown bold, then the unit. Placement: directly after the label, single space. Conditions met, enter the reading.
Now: **98** °F
